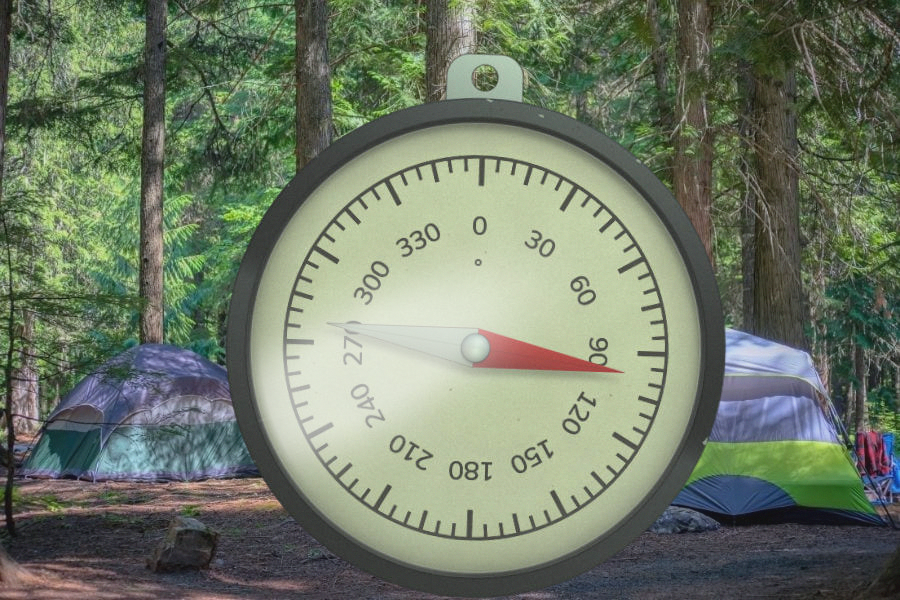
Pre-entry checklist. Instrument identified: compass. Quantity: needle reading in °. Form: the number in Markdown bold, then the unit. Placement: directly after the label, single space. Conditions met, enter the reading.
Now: **97.5** °
